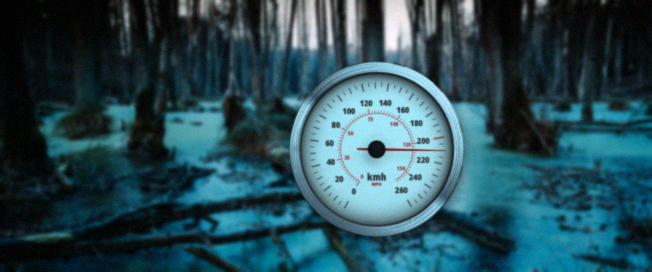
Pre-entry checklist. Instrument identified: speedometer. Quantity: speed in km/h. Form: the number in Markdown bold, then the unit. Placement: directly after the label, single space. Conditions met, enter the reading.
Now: **210** km/h
